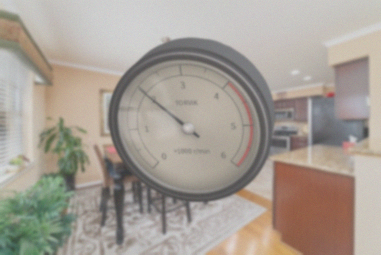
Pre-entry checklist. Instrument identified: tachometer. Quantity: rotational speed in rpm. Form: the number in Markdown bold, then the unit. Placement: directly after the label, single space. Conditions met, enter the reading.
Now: **2000** rpm
